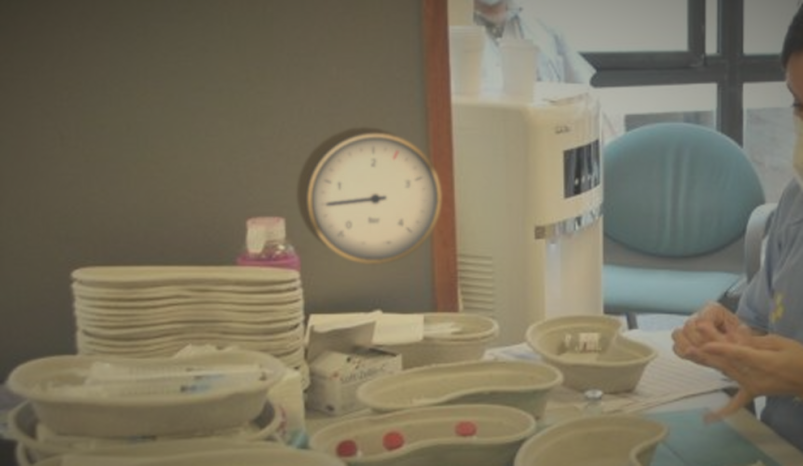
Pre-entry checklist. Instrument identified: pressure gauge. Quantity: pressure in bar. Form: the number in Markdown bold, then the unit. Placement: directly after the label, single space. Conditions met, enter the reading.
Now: **0.6** bar
